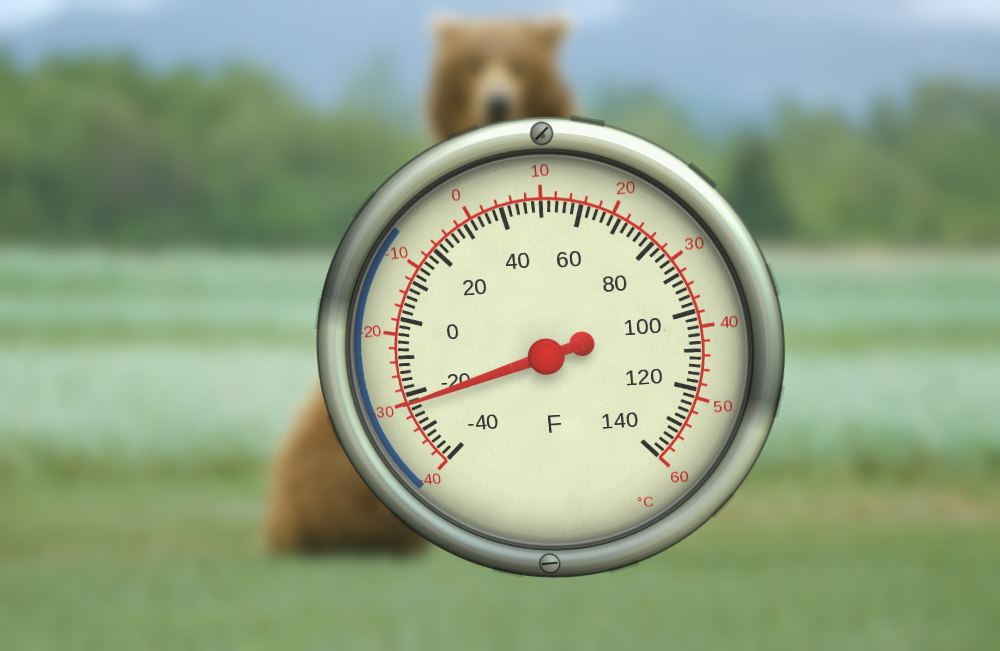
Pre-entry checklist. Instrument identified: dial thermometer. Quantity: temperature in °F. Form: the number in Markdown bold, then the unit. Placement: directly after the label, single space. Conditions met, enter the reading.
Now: **-22** °F
